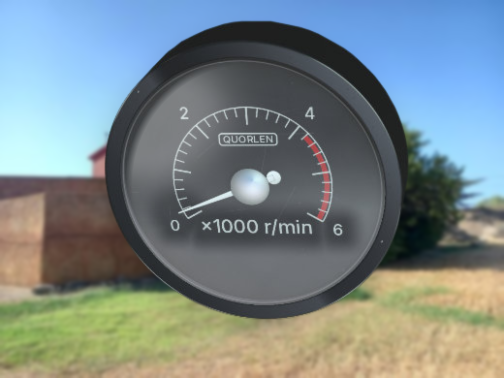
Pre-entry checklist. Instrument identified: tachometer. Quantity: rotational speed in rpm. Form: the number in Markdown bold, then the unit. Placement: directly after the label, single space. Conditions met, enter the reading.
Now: **200** rpm
